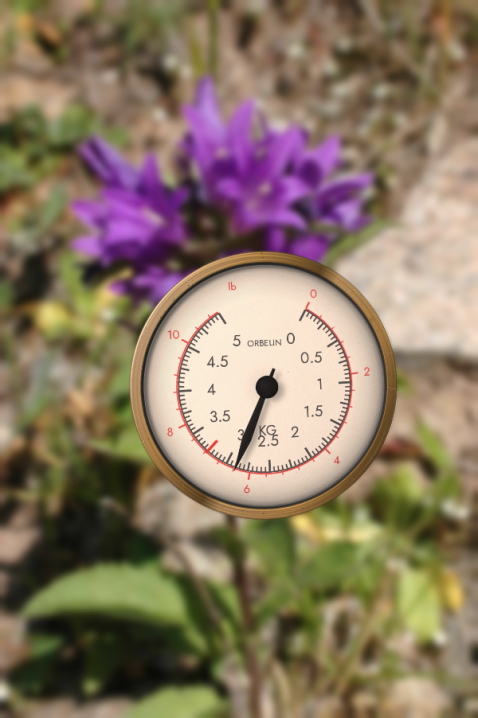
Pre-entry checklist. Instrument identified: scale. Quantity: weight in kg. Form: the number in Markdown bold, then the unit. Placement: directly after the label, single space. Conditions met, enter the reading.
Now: **2.9** kg
